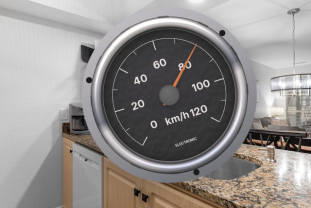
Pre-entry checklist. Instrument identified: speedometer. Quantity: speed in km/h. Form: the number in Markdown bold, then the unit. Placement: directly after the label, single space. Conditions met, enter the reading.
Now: **80** km/h
